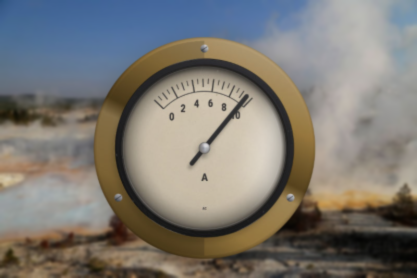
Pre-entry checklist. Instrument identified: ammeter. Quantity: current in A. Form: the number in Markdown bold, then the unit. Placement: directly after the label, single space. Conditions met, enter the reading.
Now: **9.5** A
